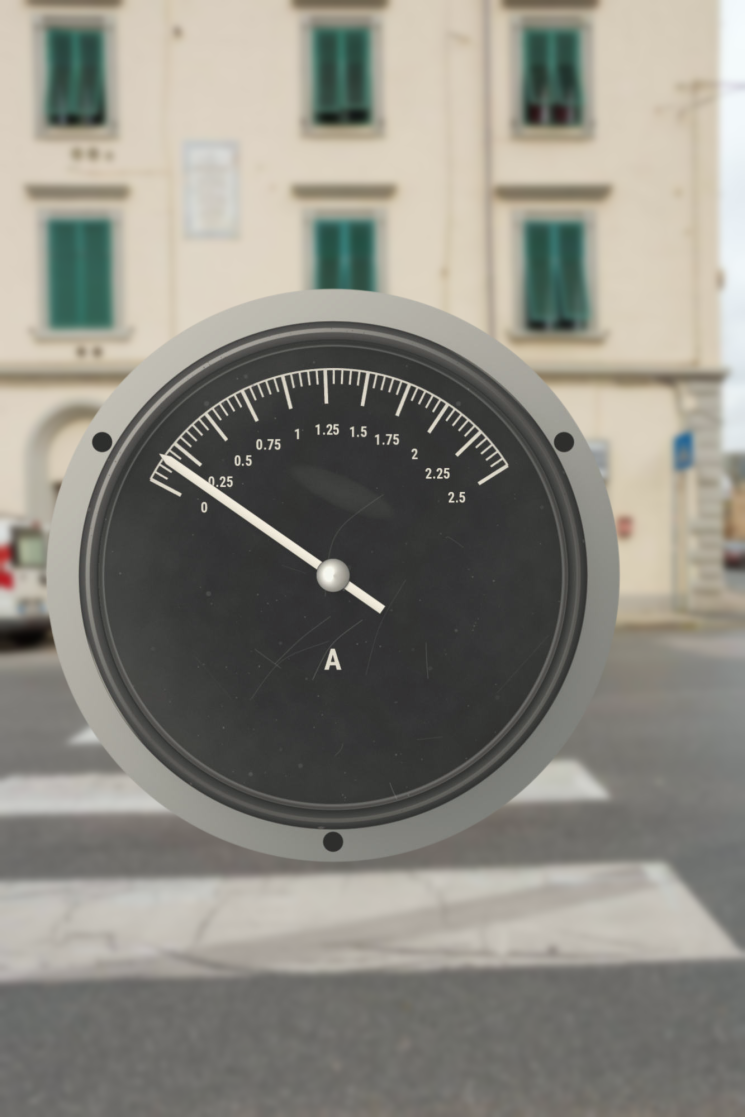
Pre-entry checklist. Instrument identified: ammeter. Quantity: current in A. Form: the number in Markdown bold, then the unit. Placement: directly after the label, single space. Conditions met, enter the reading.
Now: **0.15** A
